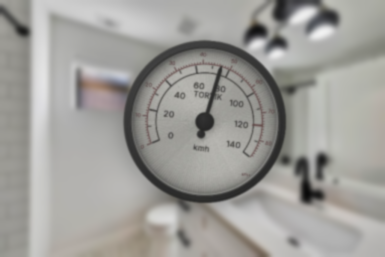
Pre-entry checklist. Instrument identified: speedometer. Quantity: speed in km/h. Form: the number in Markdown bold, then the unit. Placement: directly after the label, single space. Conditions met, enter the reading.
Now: **75** km/h
